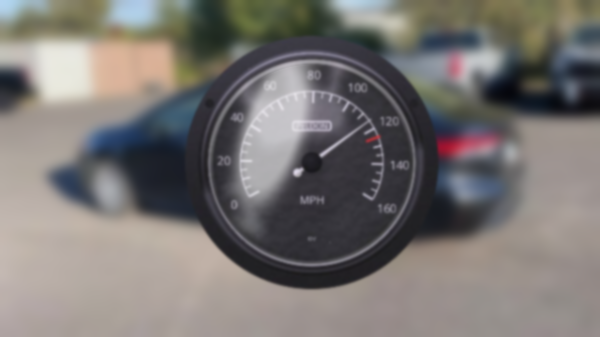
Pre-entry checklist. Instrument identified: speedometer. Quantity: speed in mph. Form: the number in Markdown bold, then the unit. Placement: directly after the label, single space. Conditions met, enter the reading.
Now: **115** mph
